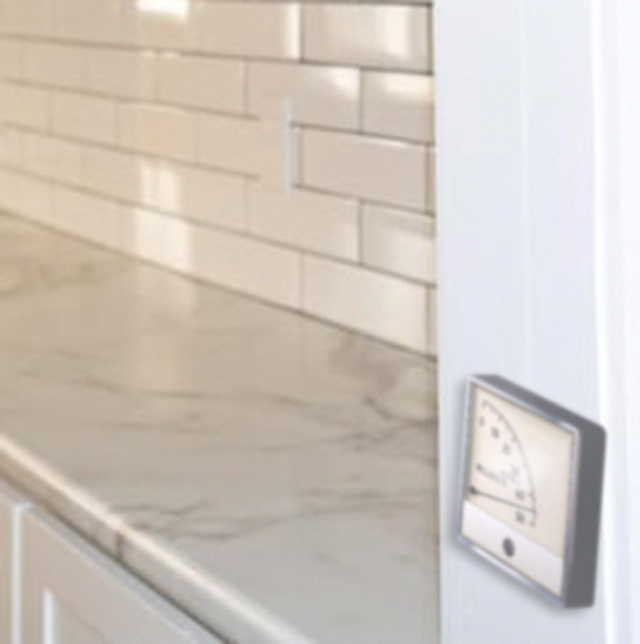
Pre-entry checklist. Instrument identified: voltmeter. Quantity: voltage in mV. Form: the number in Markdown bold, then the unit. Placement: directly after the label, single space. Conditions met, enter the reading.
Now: **45** mV
